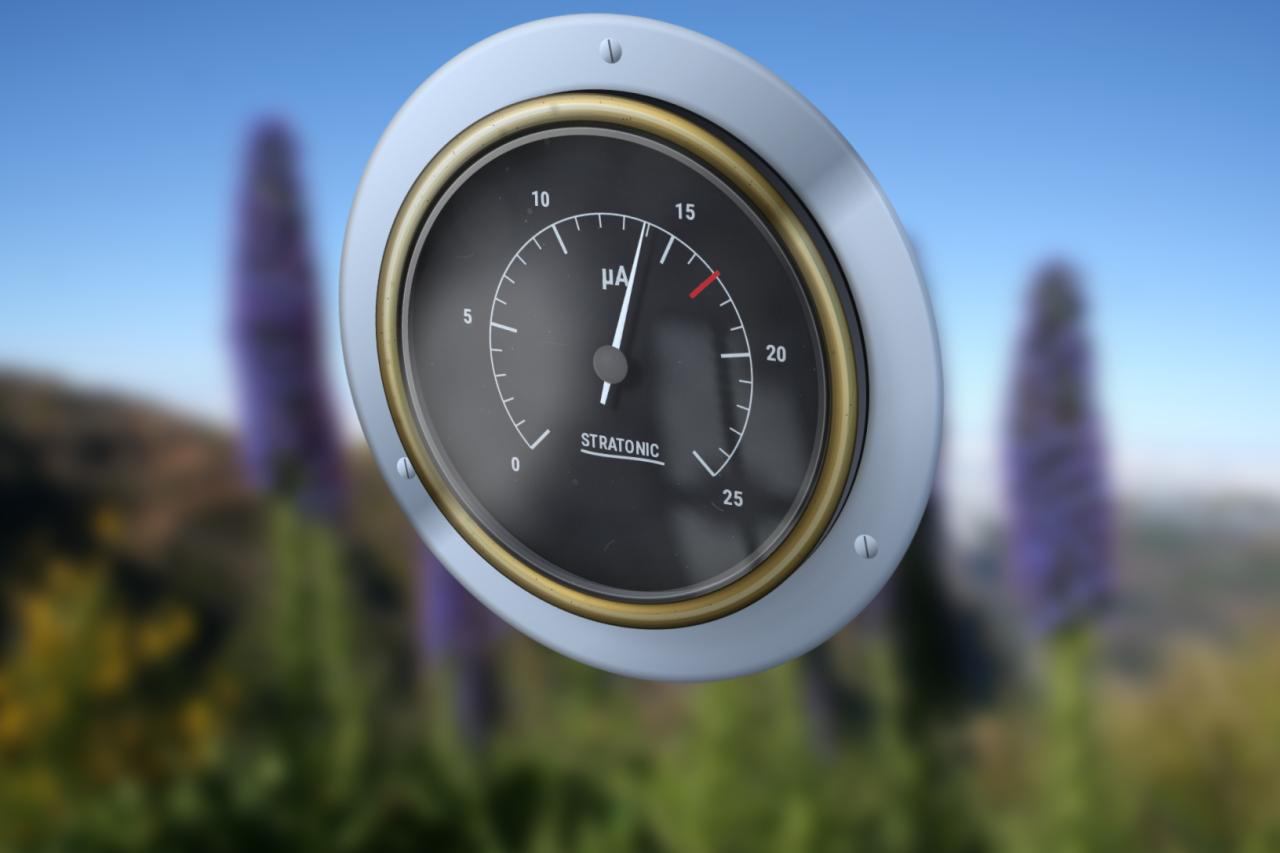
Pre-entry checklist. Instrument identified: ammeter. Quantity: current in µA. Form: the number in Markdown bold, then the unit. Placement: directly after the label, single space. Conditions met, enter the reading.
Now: **14** µA
